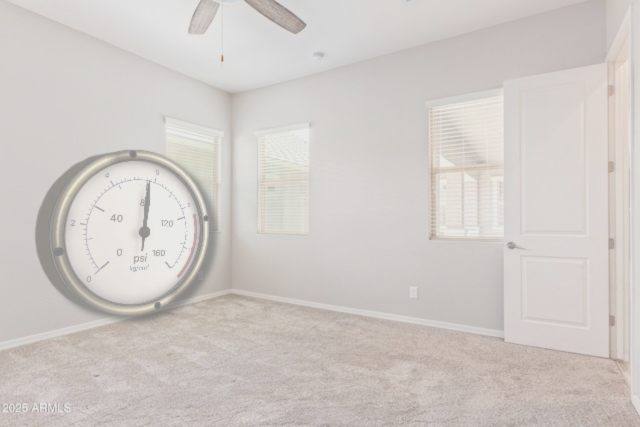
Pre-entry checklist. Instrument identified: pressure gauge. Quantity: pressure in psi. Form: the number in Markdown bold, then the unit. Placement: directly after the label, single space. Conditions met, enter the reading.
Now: **80** psi
